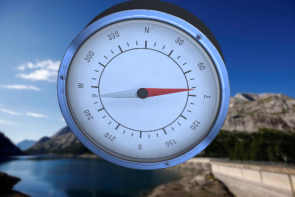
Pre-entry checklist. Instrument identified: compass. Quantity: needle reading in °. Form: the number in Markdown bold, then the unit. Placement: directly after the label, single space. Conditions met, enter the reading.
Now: **80** °
